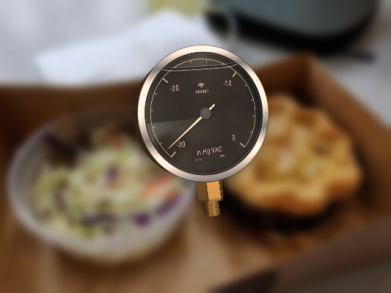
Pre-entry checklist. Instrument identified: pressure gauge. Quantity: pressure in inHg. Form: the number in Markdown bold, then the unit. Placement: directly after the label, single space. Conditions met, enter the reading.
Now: **-29** inHg
